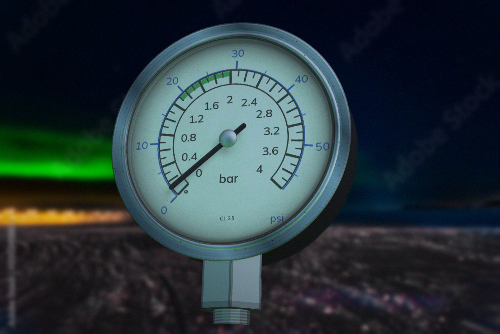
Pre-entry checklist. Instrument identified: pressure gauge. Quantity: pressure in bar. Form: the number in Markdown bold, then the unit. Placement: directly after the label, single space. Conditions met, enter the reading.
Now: **0.1** bar
